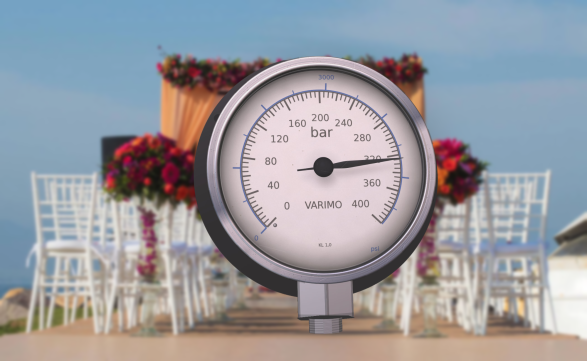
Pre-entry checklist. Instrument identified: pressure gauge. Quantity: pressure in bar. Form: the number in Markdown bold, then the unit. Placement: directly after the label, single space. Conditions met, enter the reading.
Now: **325** bar
